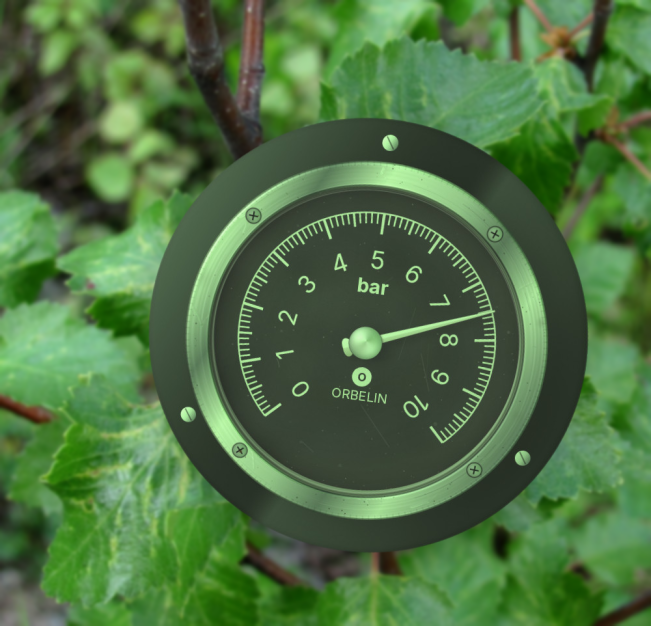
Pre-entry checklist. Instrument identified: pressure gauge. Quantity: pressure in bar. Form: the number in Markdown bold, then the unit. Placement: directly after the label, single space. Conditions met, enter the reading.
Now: **7.5** bar
